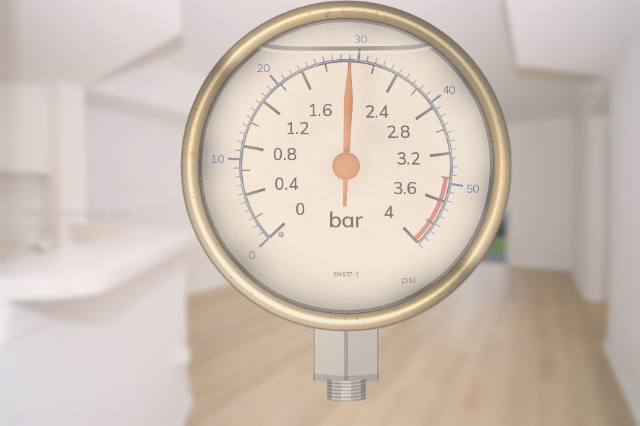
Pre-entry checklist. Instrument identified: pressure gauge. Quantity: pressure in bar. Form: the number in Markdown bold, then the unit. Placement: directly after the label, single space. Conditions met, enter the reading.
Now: **2** bar
